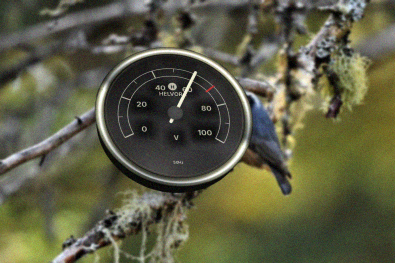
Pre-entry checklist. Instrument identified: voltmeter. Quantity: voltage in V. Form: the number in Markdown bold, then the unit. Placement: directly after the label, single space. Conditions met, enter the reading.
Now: **60** V
